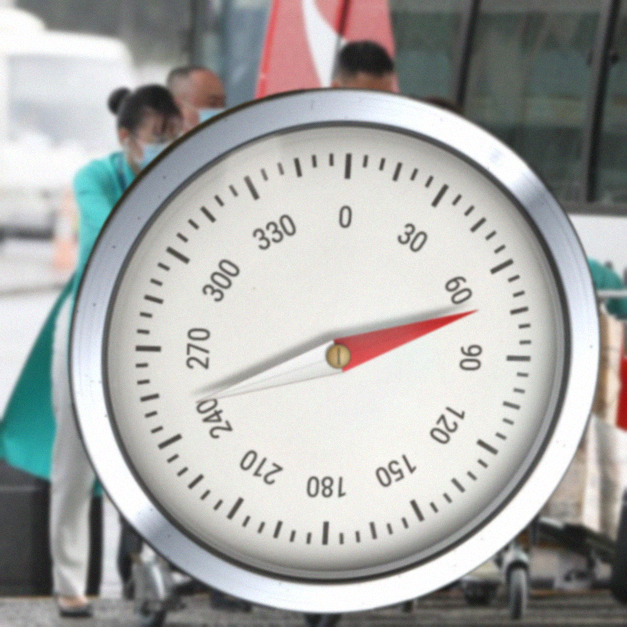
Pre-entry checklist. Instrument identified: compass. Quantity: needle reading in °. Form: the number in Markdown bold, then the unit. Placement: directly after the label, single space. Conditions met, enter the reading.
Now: **70** °
